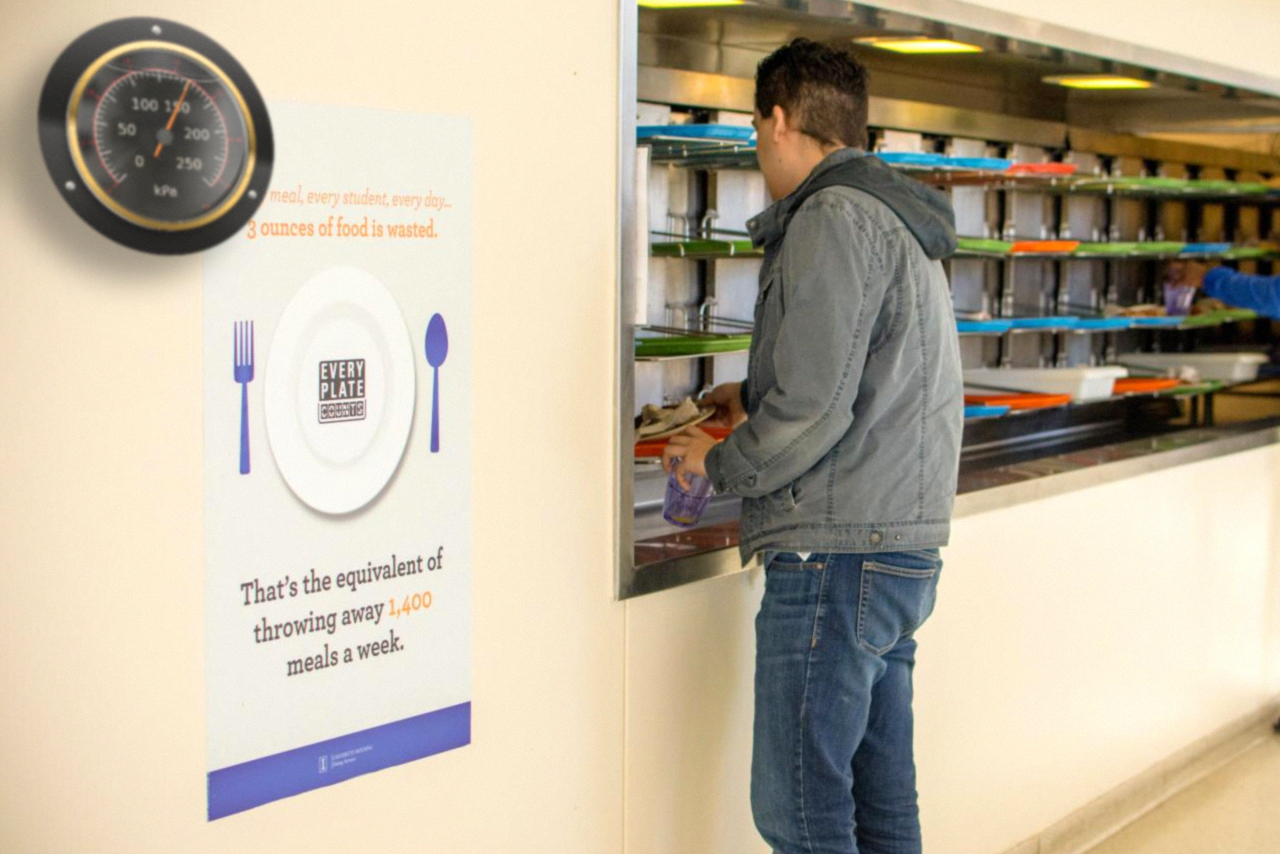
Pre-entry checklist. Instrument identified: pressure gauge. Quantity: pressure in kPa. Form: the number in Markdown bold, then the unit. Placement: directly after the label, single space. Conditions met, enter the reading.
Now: **150** kPa
